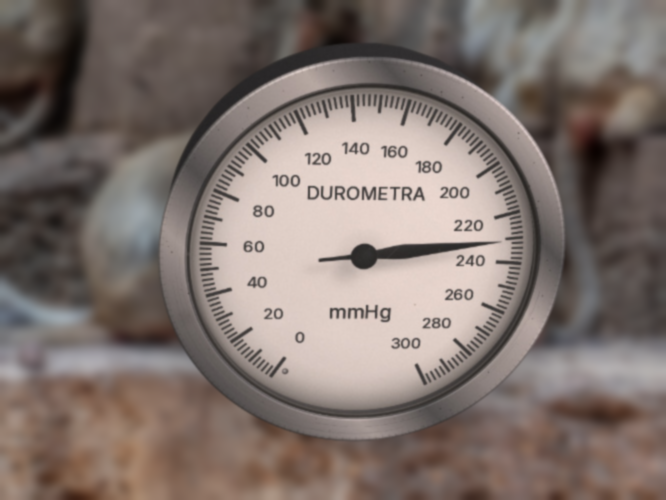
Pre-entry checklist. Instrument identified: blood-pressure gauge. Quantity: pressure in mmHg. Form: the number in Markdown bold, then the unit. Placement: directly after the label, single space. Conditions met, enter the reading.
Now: **230** mmHg
